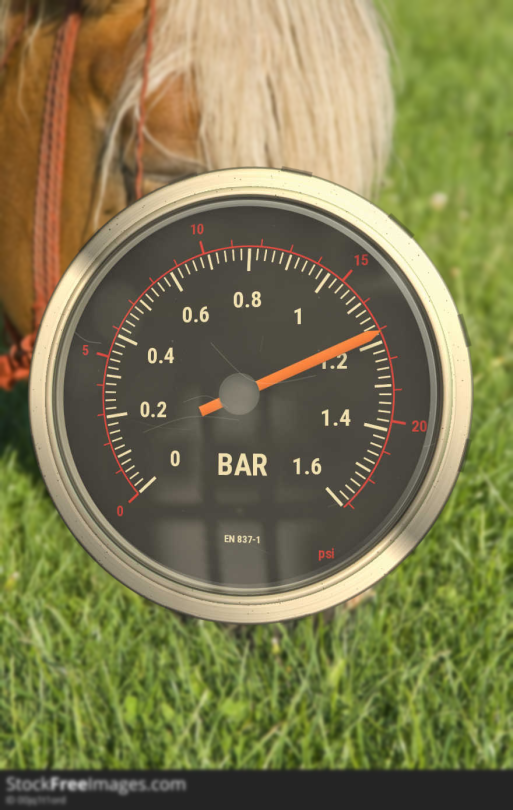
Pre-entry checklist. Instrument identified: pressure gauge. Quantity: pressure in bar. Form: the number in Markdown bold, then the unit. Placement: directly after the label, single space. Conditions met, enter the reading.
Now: **1.18** bar
